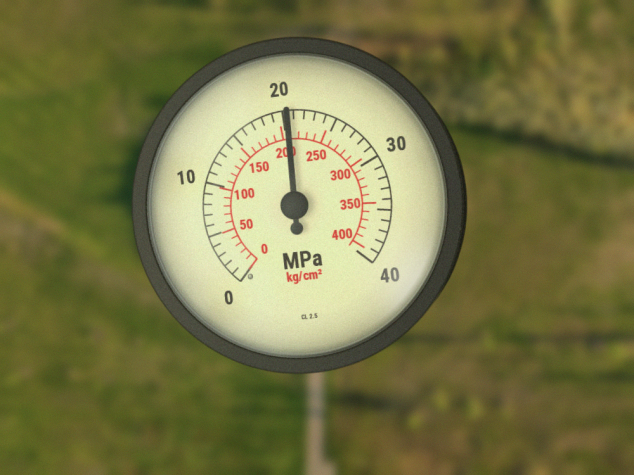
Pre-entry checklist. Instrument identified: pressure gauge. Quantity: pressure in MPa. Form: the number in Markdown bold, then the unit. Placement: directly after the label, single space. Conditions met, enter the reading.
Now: **20.5** MPa
